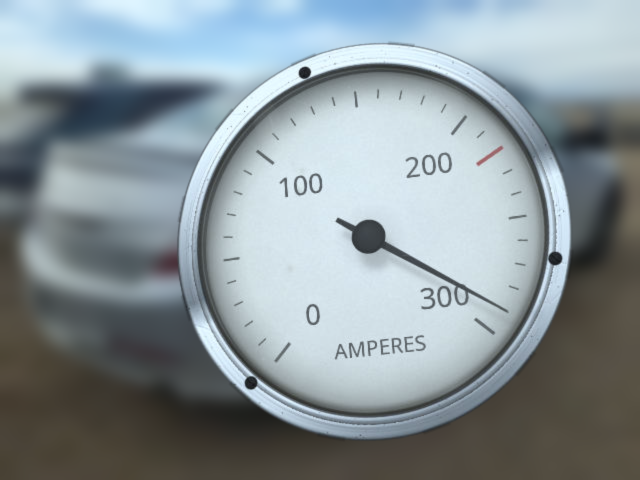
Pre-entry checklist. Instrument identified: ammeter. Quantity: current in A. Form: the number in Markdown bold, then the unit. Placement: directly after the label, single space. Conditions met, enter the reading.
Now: **290** A
